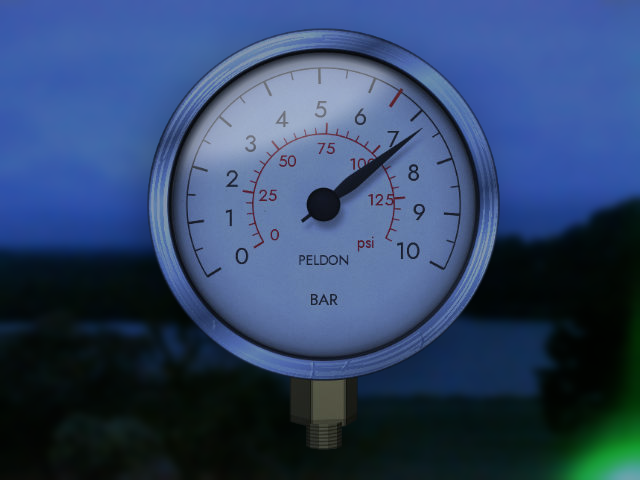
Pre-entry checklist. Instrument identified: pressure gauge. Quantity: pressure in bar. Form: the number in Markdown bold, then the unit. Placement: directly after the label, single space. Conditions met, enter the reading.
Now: **7.25** bar
